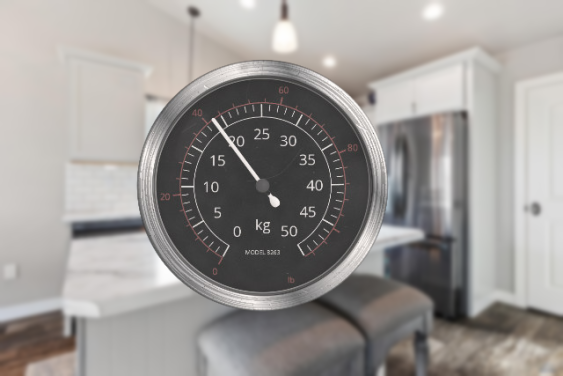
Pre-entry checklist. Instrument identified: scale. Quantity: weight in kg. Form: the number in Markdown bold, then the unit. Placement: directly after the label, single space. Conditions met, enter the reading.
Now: **19** kg
